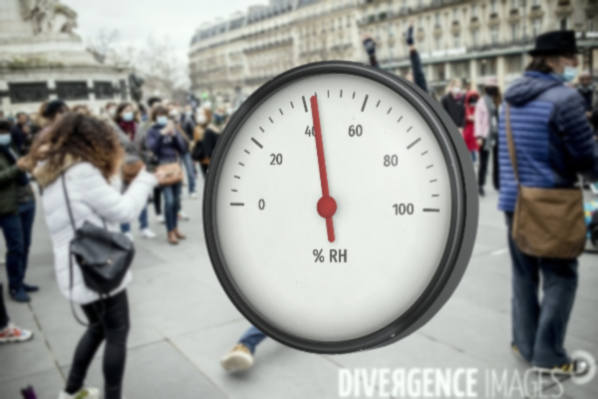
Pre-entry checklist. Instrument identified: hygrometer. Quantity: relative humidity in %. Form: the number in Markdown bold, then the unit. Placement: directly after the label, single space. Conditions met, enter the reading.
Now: **44** %
